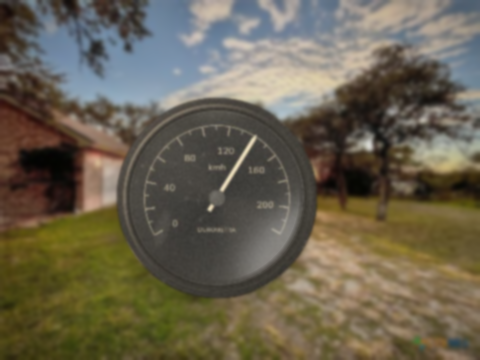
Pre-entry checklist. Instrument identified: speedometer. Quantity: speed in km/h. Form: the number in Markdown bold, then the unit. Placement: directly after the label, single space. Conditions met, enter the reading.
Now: **140** km/h
